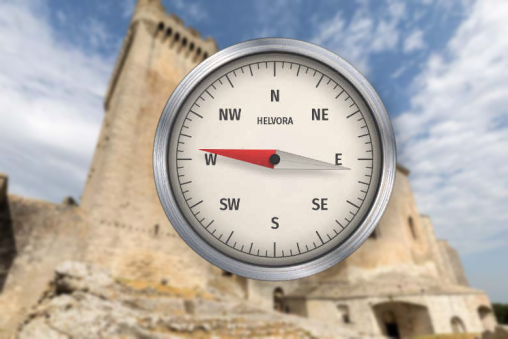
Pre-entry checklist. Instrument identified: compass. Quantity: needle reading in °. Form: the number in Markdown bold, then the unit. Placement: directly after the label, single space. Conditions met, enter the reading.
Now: **277.5** °
